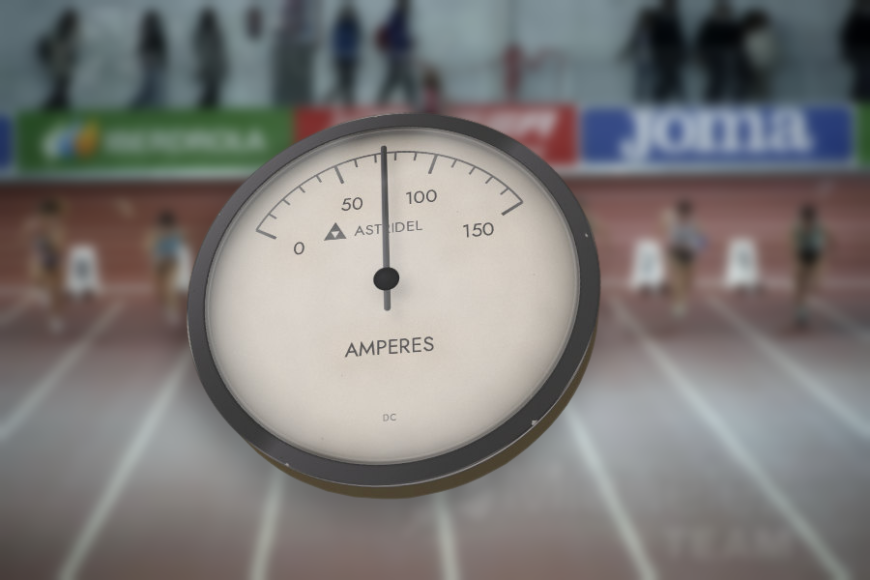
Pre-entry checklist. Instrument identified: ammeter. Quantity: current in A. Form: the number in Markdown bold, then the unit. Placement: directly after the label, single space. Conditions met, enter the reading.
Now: **75** A
